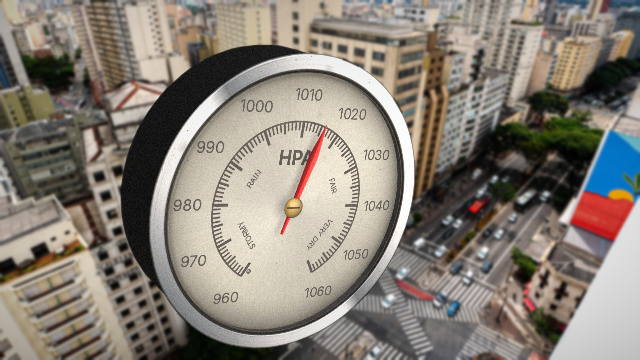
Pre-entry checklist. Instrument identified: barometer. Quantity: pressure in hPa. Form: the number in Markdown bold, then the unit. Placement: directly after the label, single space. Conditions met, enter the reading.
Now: **1015** hPa
